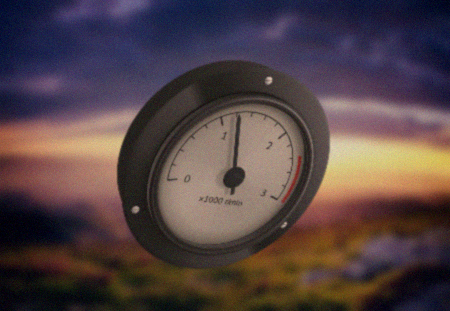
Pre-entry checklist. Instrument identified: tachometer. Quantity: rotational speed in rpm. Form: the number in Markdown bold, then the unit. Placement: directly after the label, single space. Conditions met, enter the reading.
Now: **1200** rpm
